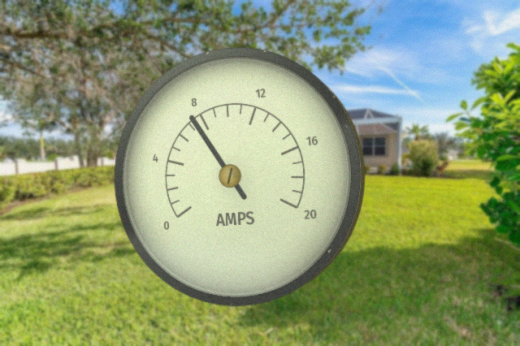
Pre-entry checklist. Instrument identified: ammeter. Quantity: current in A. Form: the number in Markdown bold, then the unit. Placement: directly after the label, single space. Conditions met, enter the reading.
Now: **7.5** A
